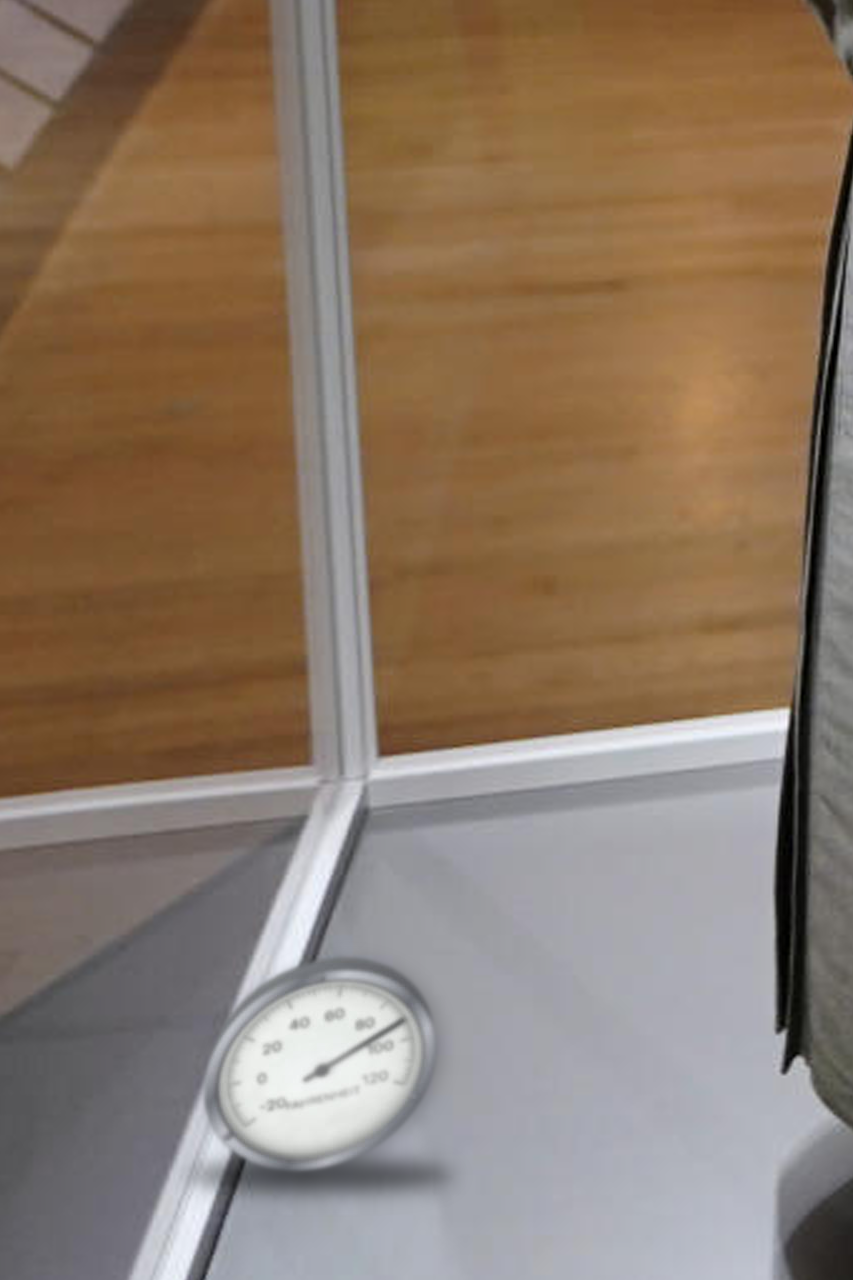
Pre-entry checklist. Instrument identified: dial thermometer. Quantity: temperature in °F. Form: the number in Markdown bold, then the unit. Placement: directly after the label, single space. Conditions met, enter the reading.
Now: **90** °F
